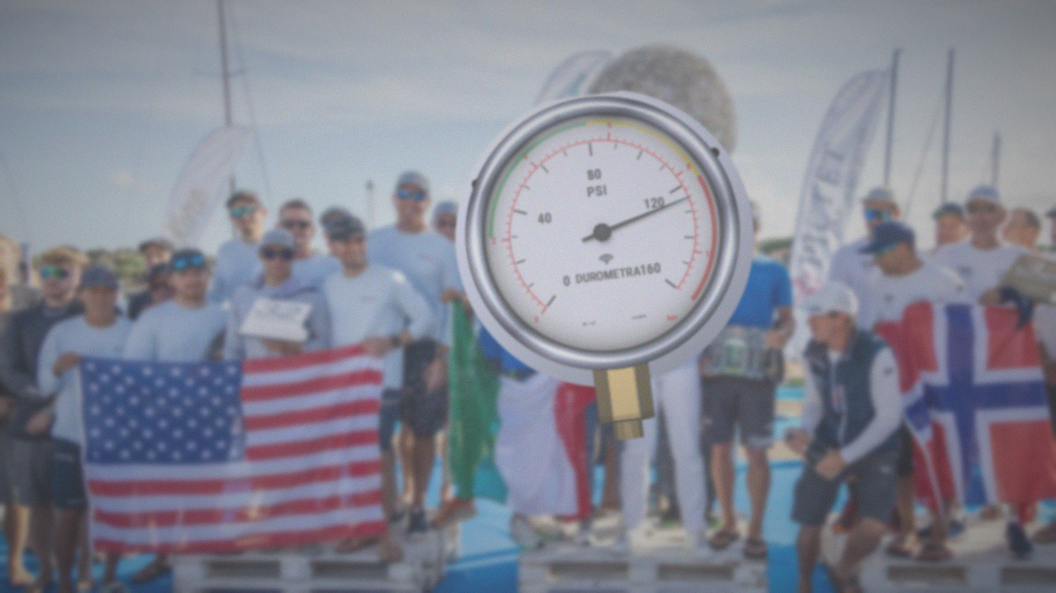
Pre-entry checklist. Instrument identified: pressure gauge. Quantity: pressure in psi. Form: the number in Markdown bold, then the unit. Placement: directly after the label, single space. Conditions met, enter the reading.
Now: **125** psi
